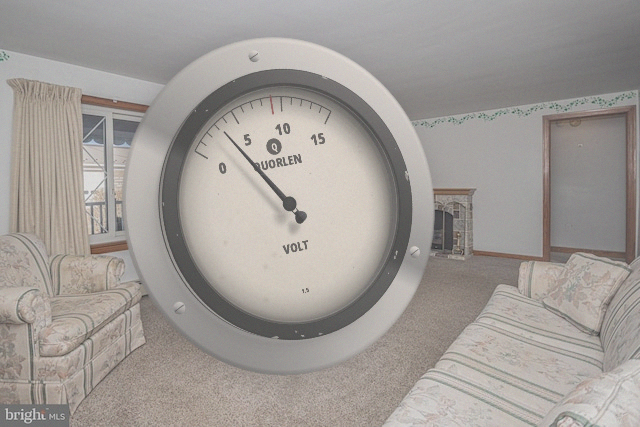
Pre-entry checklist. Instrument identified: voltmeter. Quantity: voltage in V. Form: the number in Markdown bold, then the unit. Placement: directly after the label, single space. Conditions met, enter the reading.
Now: **3** V
